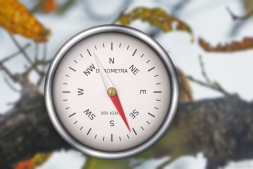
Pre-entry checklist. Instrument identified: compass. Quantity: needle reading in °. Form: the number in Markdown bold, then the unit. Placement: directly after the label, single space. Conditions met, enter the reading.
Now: **155** °
